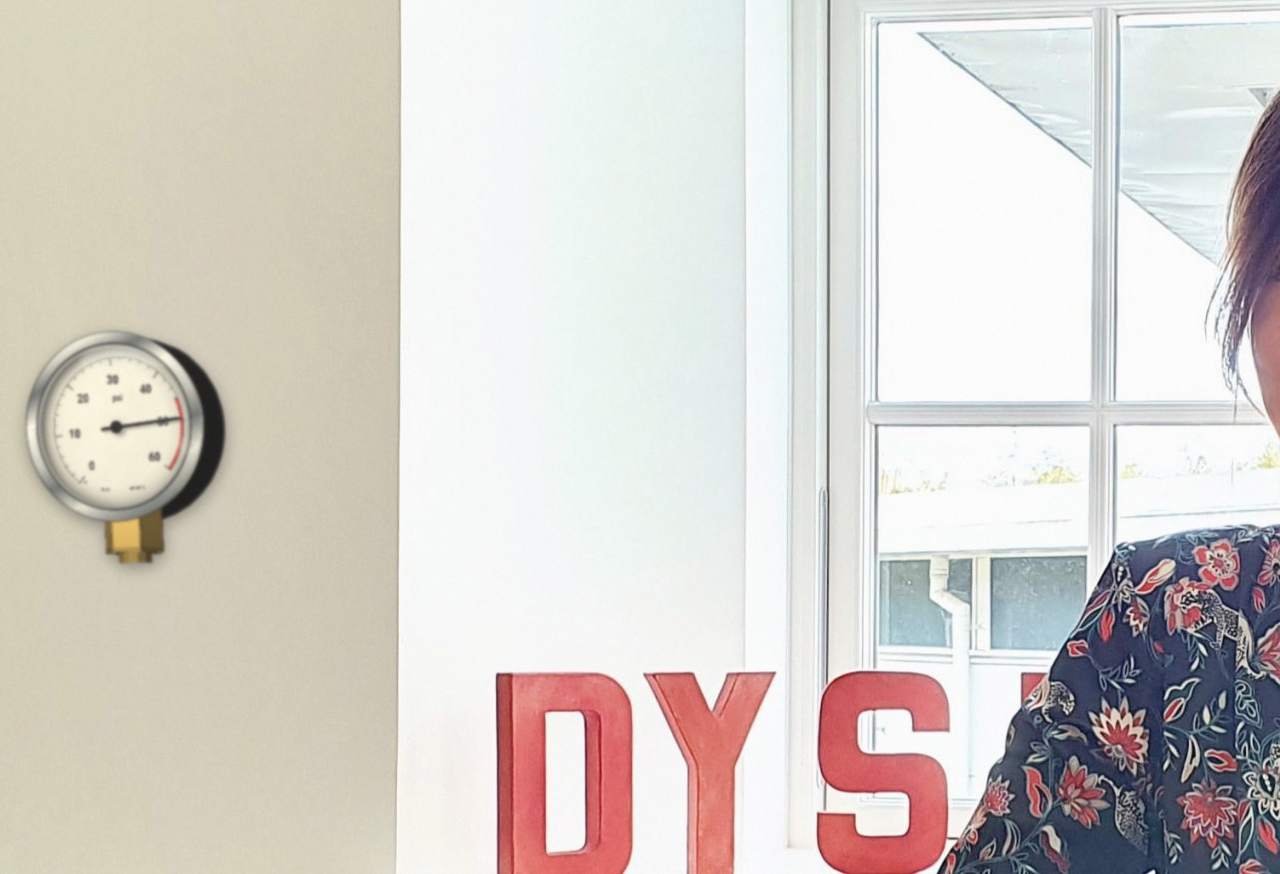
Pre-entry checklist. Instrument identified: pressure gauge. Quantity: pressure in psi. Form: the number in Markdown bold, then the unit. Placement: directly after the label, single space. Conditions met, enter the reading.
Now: **50** psi
